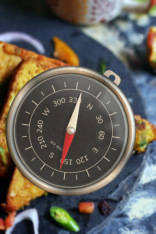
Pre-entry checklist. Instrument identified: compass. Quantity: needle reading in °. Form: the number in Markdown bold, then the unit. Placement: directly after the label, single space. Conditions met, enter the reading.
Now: **157.5** °
